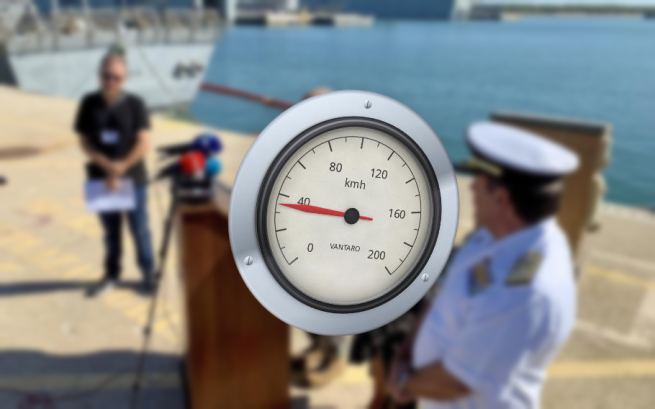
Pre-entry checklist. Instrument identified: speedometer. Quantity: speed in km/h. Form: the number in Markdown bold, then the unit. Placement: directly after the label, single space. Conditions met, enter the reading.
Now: **35** km/h
